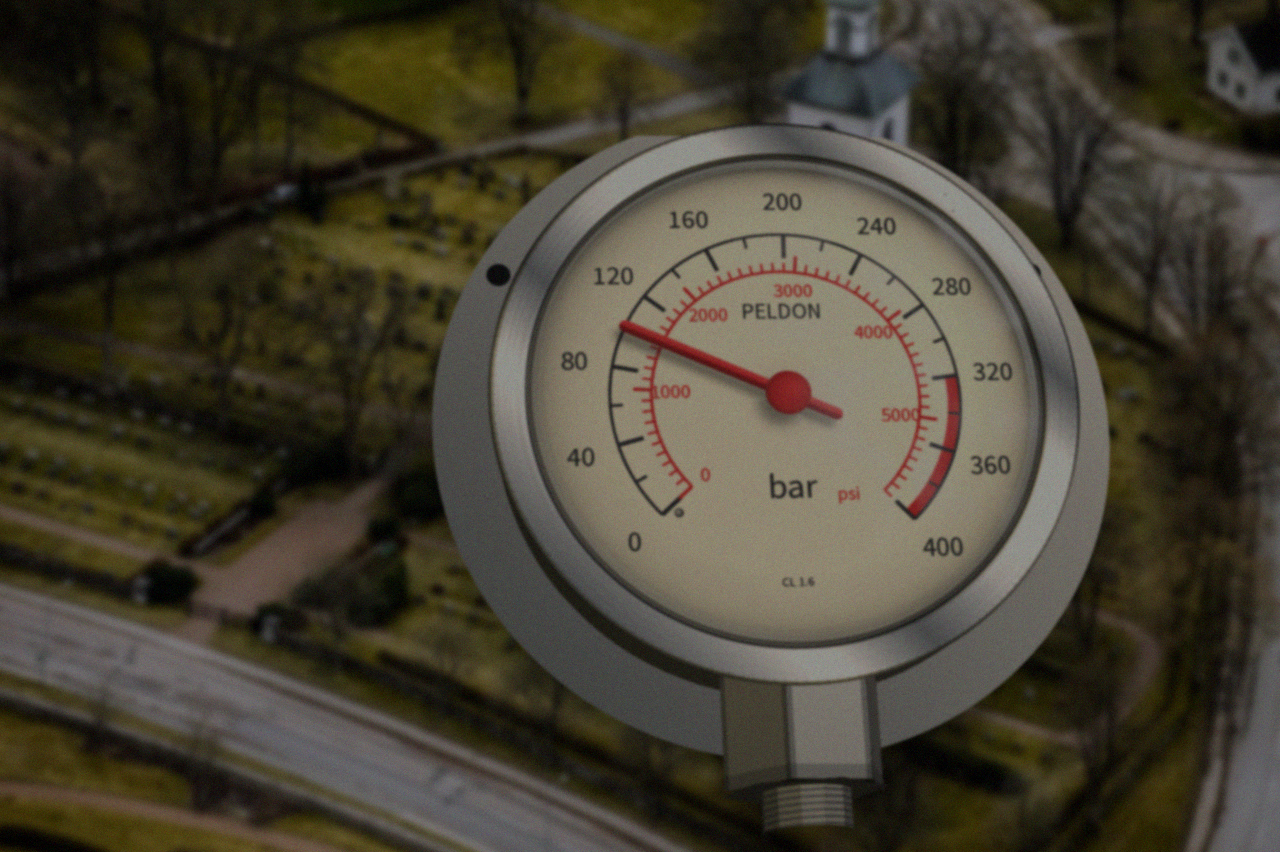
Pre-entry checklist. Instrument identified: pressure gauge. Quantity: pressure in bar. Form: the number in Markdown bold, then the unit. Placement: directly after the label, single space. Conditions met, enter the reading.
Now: **100** bar
